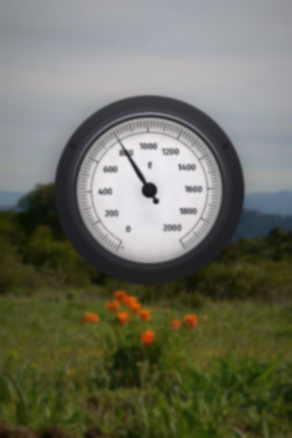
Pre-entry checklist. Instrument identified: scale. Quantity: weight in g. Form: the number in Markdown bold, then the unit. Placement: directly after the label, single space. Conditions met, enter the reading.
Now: **800** g
